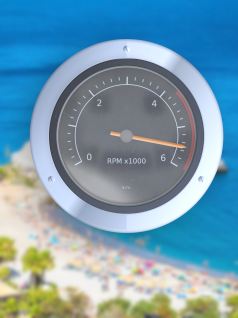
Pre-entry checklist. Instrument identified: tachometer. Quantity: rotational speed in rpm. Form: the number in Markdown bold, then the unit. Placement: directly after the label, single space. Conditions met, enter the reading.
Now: **5500** rpm
